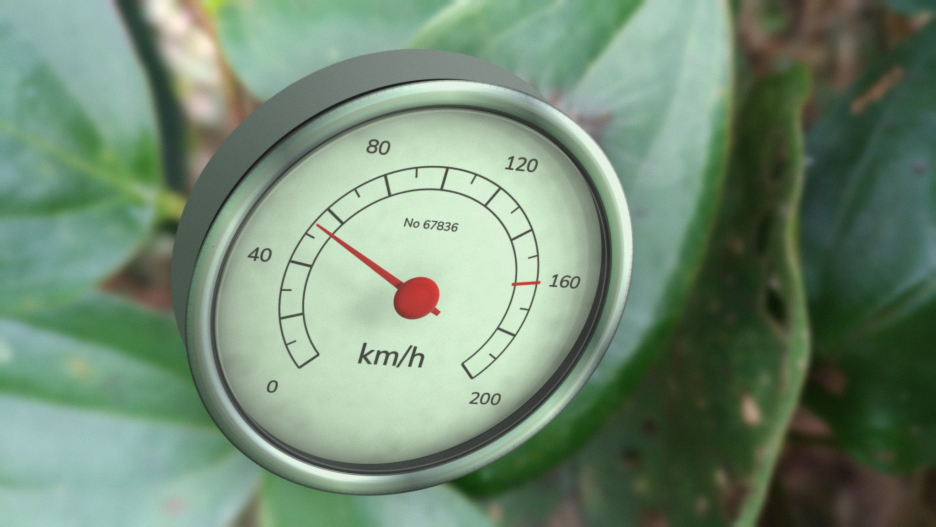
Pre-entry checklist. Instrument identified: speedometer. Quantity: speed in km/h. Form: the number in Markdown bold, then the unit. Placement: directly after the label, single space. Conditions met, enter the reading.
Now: **55** km/h
